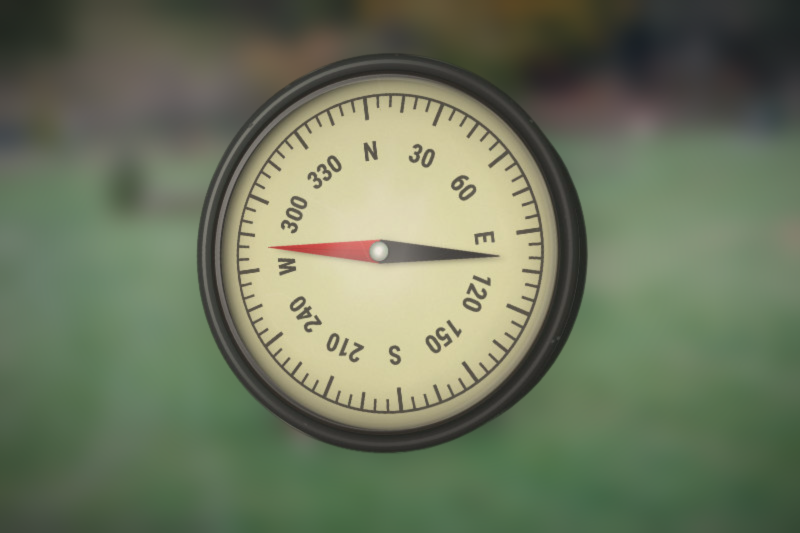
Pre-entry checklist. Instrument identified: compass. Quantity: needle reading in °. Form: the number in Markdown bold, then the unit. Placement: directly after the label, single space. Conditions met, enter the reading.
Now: **280** °
